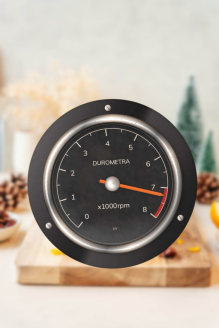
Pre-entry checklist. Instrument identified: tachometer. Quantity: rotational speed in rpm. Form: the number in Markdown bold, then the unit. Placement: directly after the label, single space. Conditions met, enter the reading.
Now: **7250** rpm
